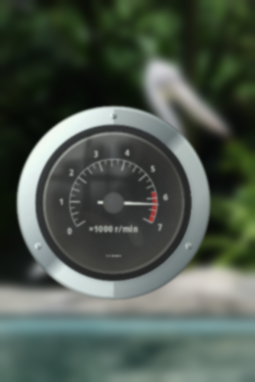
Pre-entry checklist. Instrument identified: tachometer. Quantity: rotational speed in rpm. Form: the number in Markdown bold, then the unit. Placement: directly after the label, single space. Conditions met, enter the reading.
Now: **6250** rpm
